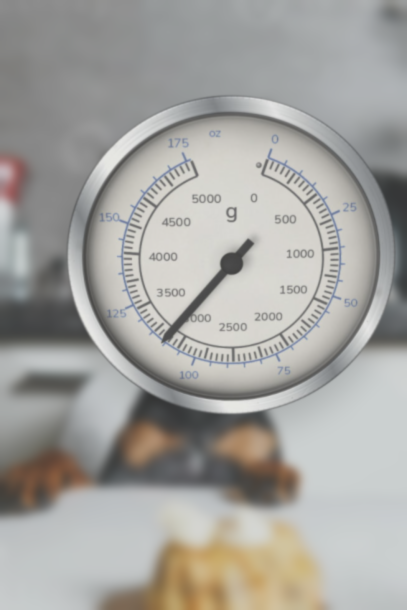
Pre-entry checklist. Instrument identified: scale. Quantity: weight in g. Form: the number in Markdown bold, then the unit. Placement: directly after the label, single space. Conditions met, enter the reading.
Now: **3150** g
